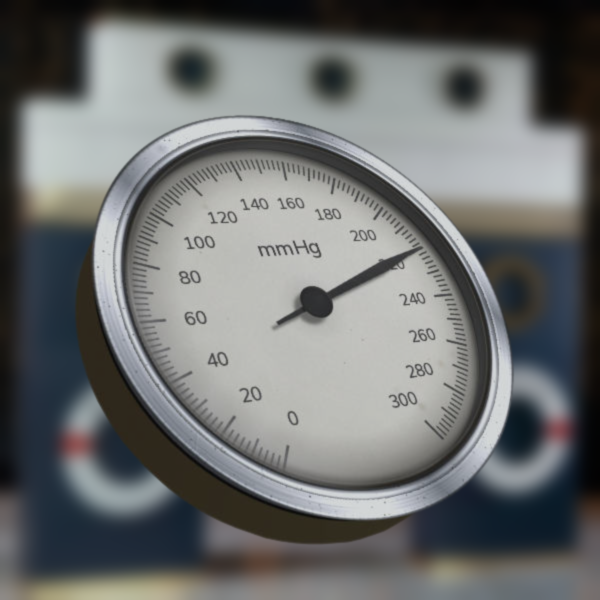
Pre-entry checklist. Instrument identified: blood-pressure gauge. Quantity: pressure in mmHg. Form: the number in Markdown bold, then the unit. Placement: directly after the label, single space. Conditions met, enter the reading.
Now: **220** mmHg
